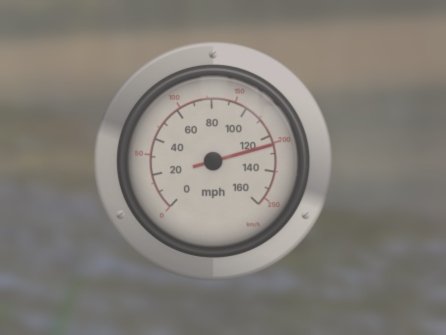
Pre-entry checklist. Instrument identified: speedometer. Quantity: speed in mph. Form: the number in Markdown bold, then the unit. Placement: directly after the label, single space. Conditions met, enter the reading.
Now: **125** mph
